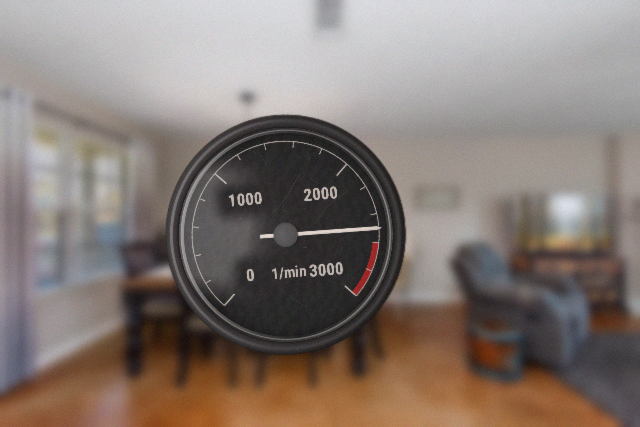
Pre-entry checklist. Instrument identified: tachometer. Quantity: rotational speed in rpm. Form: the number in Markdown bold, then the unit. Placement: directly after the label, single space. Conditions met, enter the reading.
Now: **2500** rpm
